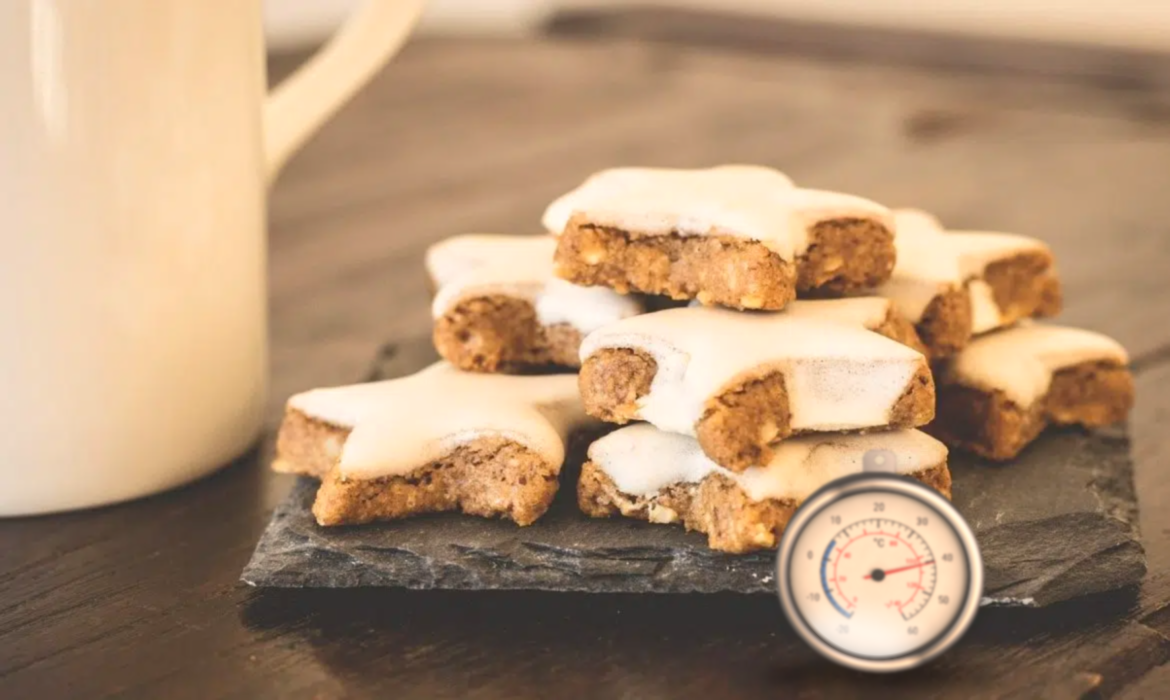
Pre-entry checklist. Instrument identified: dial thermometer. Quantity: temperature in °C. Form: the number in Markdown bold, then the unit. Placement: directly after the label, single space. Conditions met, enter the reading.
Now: **40** °C
